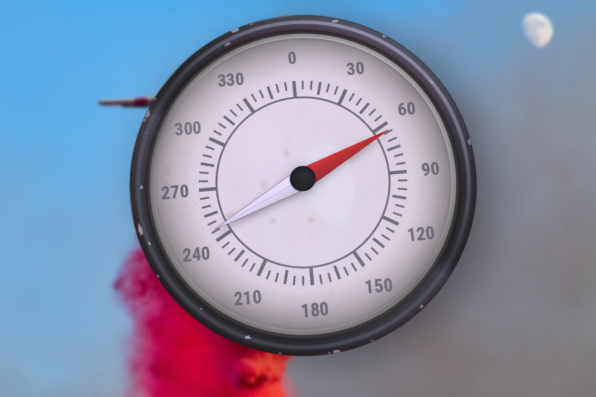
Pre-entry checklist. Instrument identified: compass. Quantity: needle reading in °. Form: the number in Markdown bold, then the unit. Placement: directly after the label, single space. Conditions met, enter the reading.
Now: **65** °
